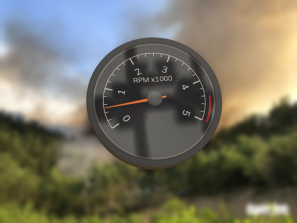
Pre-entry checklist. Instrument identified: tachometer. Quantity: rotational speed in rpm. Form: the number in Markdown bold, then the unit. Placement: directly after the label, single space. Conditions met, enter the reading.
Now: **500** rpm
